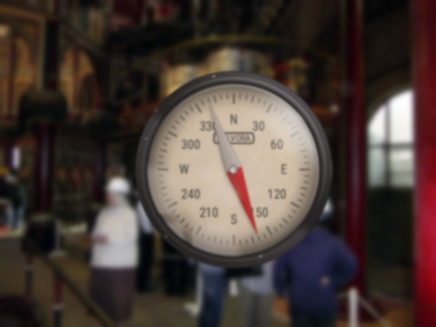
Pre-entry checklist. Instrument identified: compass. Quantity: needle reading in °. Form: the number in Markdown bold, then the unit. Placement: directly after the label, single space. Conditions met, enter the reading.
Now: **160** °
